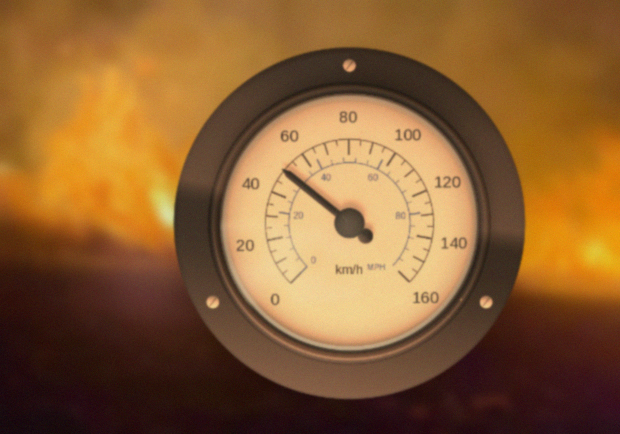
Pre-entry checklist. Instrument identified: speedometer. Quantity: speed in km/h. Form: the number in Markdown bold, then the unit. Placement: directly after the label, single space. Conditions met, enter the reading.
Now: **50** km/h
